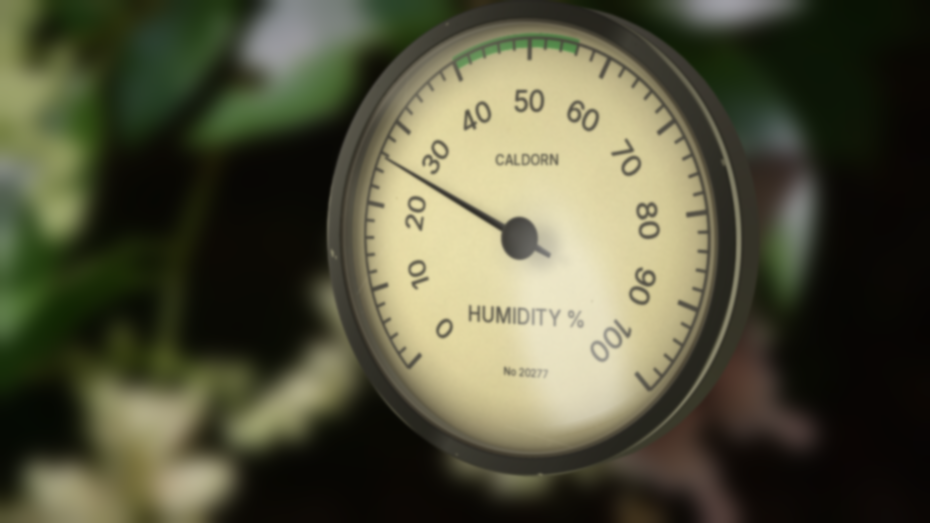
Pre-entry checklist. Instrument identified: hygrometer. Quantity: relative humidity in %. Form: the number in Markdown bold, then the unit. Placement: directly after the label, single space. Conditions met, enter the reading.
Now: **26** %
